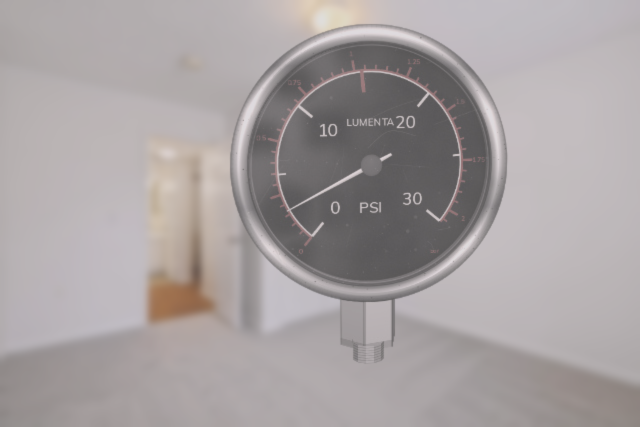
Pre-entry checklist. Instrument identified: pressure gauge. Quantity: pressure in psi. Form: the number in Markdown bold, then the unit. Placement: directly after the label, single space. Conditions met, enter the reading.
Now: **2.5** psi
